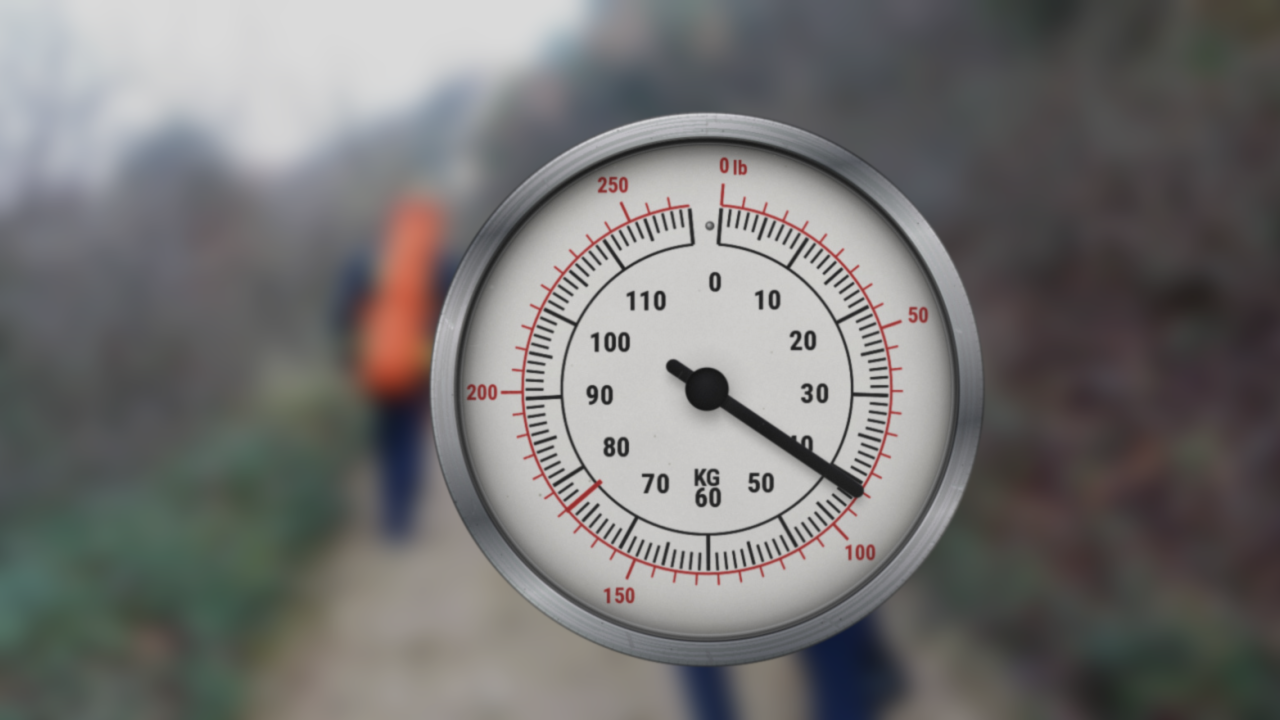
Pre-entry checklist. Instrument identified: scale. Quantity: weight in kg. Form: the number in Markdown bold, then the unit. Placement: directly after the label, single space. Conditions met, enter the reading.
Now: **41** kg
